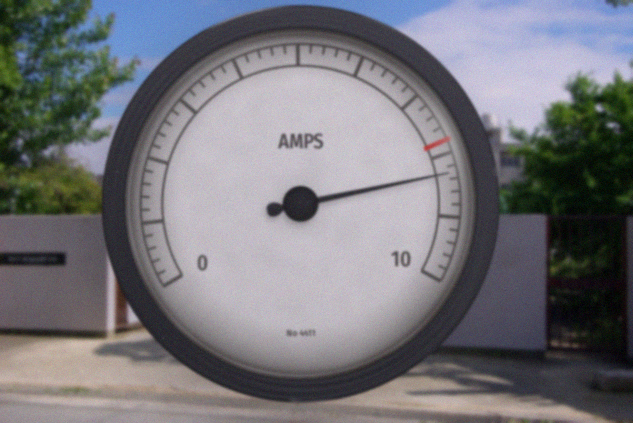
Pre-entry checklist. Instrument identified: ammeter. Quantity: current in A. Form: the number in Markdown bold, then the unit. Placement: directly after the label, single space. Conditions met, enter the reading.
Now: **8.3** A
